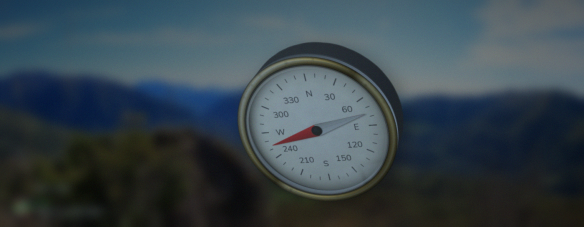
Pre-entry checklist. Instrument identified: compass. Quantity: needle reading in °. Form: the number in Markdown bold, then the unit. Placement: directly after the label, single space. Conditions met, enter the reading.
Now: **255** °
